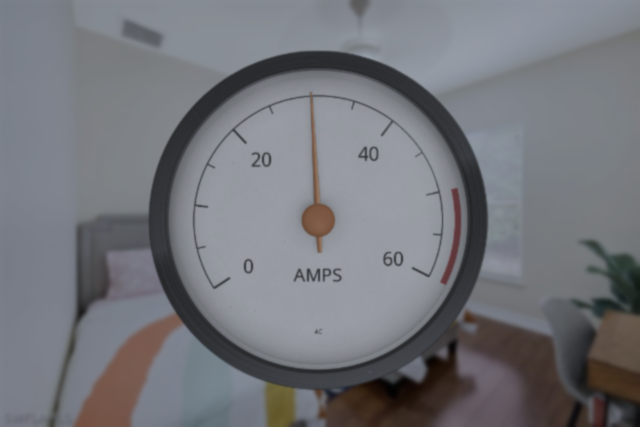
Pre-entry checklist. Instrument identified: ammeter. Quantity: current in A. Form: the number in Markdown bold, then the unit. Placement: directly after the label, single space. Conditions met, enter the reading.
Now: **30** A
